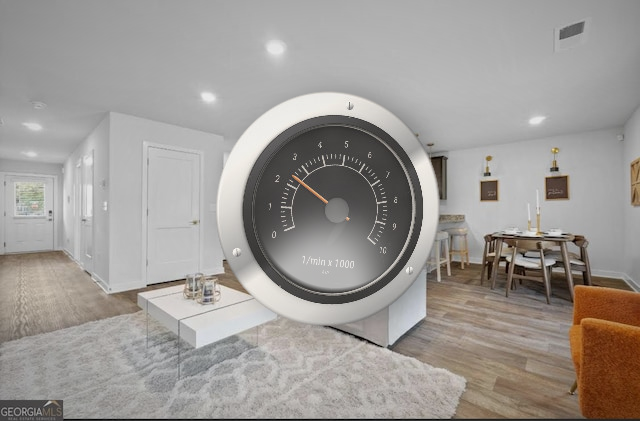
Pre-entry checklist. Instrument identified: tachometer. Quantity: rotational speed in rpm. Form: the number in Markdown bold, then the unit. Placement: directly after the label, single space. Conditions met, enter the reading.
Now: **2400** rpm
